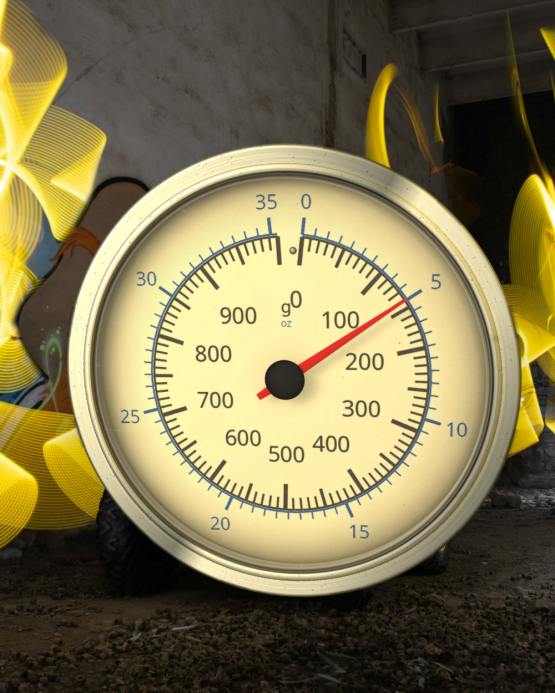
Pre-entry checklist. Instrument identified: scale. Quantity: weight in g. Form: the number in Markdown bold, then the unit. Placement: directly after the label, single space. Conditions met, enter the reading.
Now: **140** g
